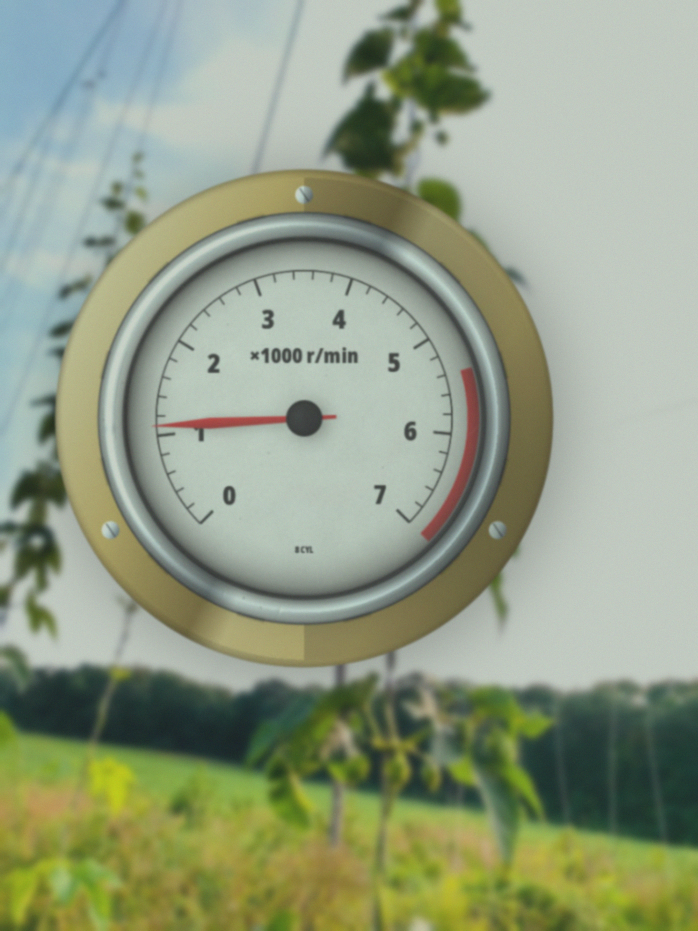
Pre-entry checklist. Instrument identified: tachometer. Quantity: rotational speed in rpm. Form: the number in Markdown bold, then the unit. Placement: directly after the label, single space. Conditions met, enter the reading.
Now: **1100** rpm
